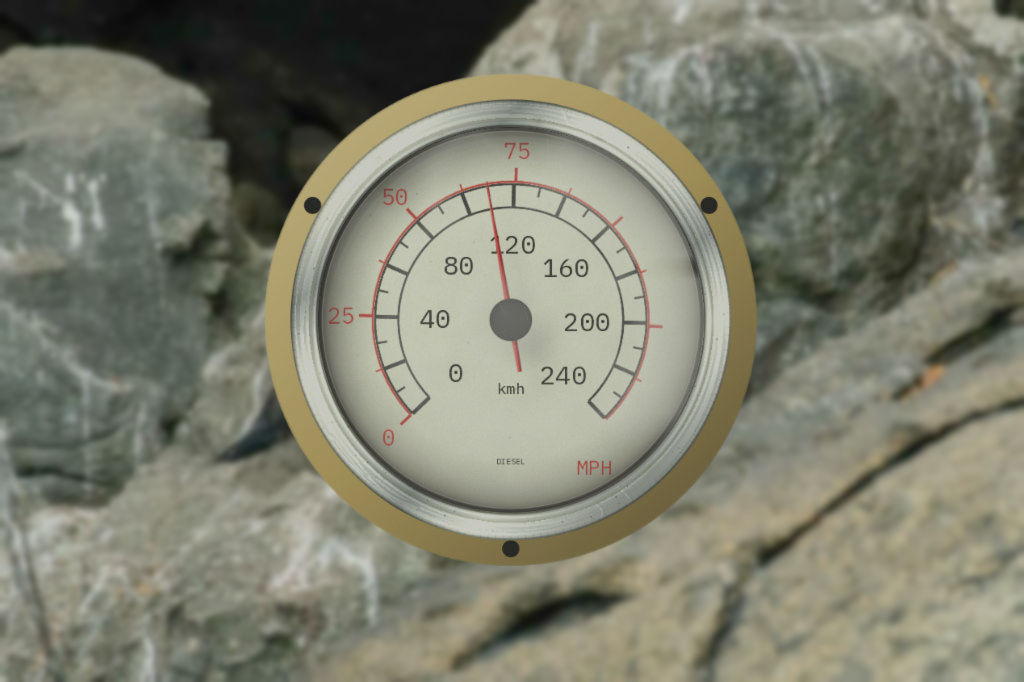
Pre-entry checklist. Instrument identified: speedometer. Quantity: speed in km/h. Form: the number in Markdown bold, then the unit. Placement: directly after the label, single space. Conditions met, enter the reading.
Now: **110** km/h
